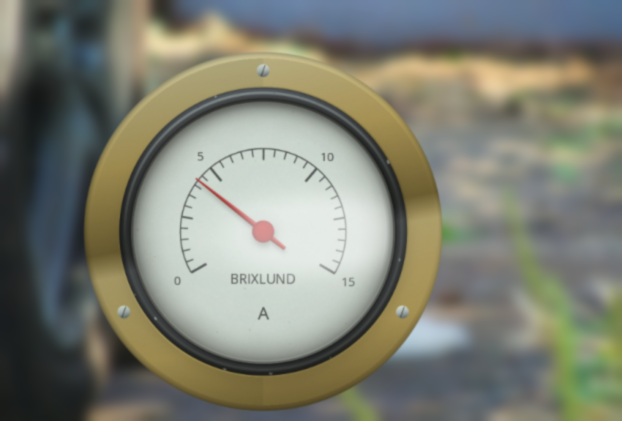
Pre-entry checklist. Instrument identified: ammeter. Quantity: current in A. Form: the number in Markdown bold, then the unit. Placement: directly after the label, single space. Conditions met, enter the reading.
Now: **4.25** A
